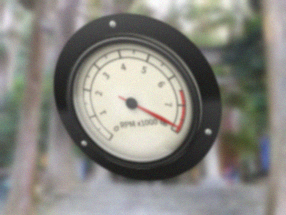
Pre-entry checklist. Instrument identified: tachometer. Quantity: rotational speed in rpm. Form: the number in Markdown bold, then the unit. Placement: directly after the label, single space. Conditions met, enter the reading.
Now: **7750** rpm
